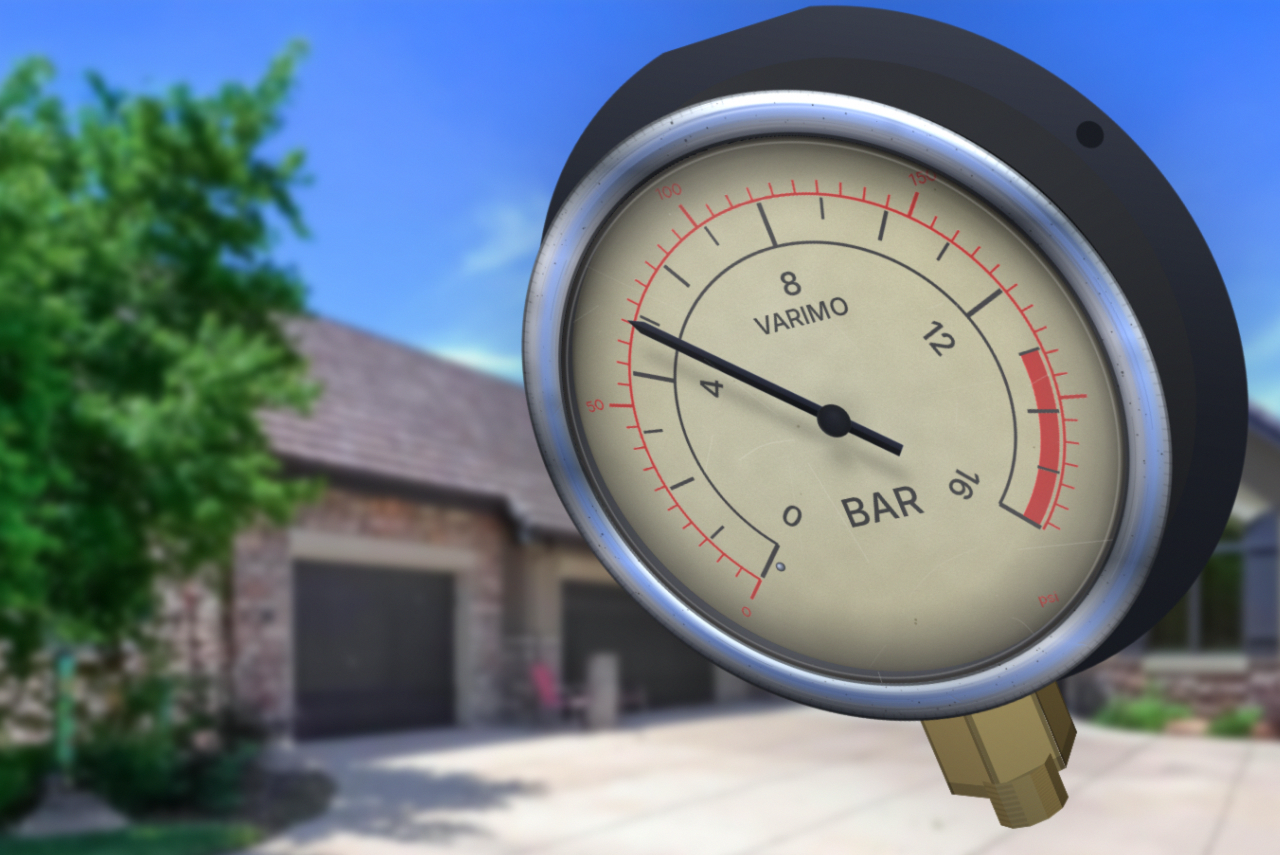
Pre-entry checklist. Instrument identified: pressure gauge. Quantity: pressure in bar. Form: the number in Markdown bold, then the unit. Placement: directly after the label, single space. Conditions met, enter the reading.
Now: **5** bar
